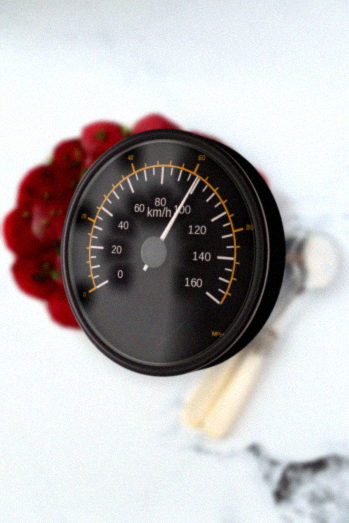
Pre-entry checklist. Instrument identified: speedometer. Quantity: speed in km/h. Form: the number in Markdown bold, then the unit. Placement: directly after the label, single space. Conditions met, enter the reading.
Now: **100** km/h
